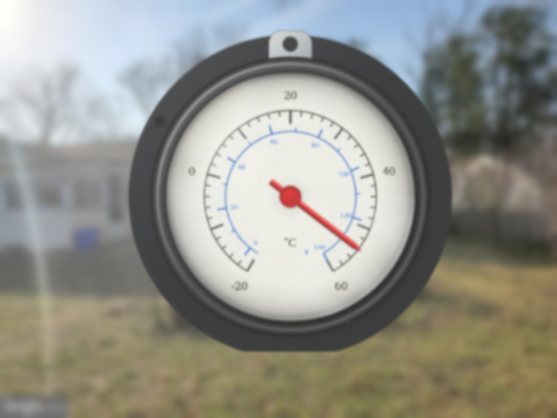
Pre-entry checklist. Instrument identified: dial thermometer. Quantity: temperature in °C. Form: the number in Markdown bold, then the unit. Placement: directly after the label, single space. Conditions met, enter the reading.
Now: **54** °C
